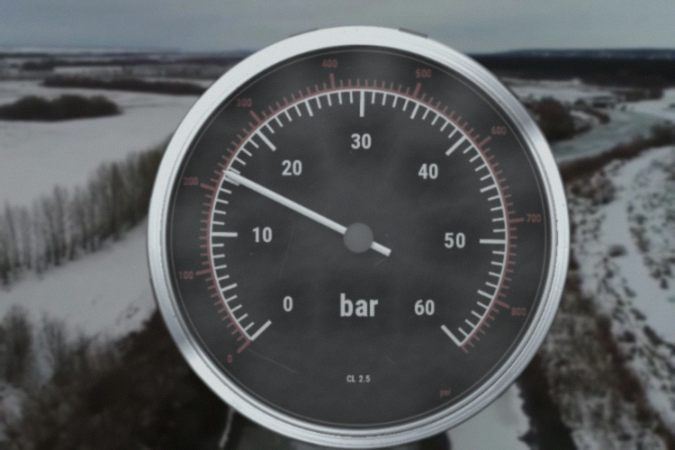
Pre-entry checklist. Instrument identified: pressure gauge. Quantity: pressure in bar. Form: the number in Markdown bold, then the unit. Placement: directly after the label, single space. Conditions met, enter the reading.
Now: **15.5** bar
